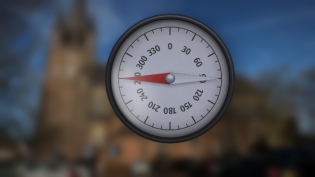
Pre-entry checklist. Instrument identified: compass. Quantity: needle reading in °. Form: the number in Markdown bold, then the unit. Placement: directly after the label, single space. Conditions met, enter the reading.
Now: **270** °
